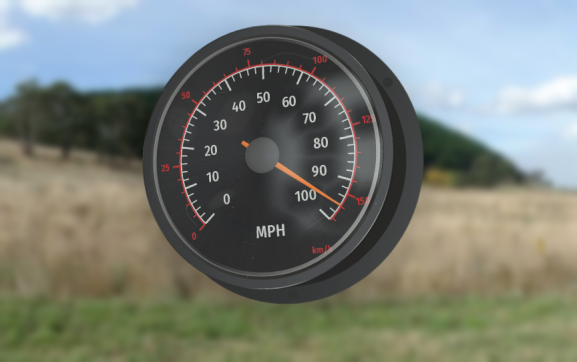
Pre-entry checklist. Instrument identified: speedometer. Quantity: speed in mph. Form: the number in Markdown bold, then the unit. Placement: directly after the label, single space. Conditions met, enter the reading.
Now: **96** mph
